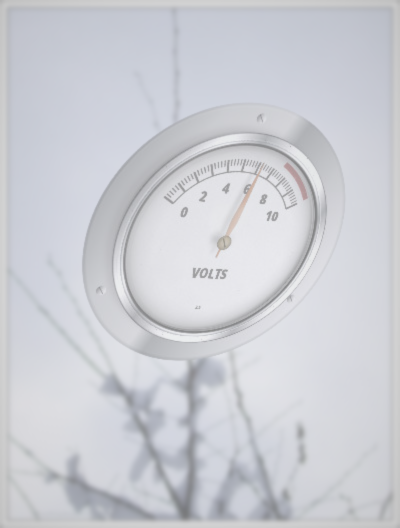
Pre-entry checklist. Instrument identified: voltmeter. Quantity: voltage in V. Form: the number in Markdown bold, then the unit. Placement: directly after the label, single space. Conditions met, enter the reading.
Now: **6** V
